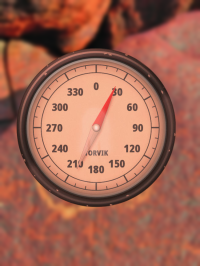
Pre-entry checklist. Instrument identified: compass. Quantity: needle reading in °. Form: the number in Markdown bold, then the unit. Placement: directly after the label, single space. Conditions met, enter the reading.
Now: **25** °
